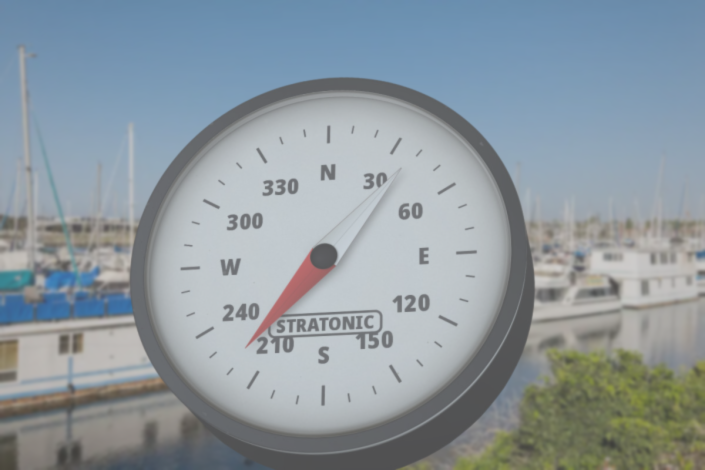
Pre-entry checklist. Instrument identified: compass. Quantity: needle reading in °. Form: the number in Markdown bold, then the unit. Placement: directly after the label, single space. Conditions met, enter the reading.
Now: **220** °
